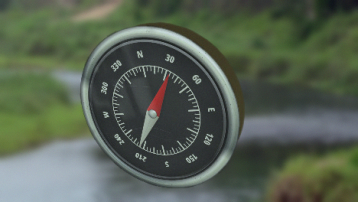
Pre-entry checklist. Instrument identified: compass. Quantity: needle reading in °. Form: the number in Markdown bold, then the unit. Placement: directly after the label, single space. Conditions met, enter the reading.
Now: **35** °
